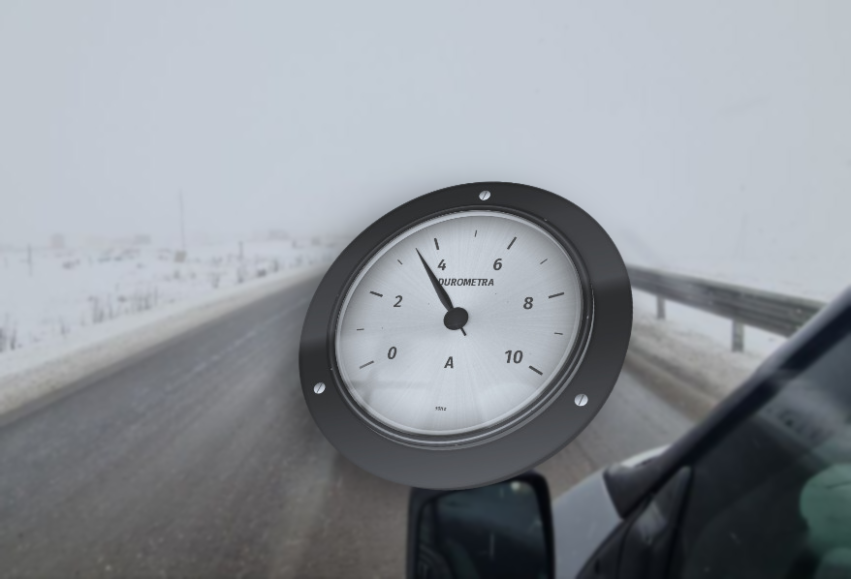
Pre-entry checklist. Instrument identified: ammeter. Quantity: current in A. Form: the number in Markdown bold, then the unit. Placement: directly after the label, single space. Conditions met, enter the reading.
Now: **3.5** A
